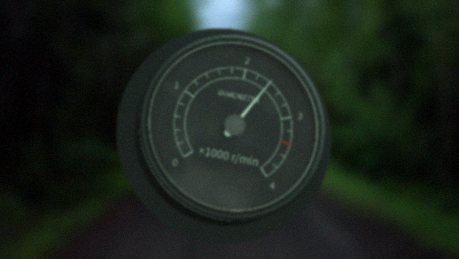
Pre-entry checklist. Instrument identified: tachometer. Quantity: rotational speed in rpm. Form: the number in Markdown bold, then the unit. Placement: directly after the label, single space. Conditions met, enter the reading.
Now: **2400** rpm
